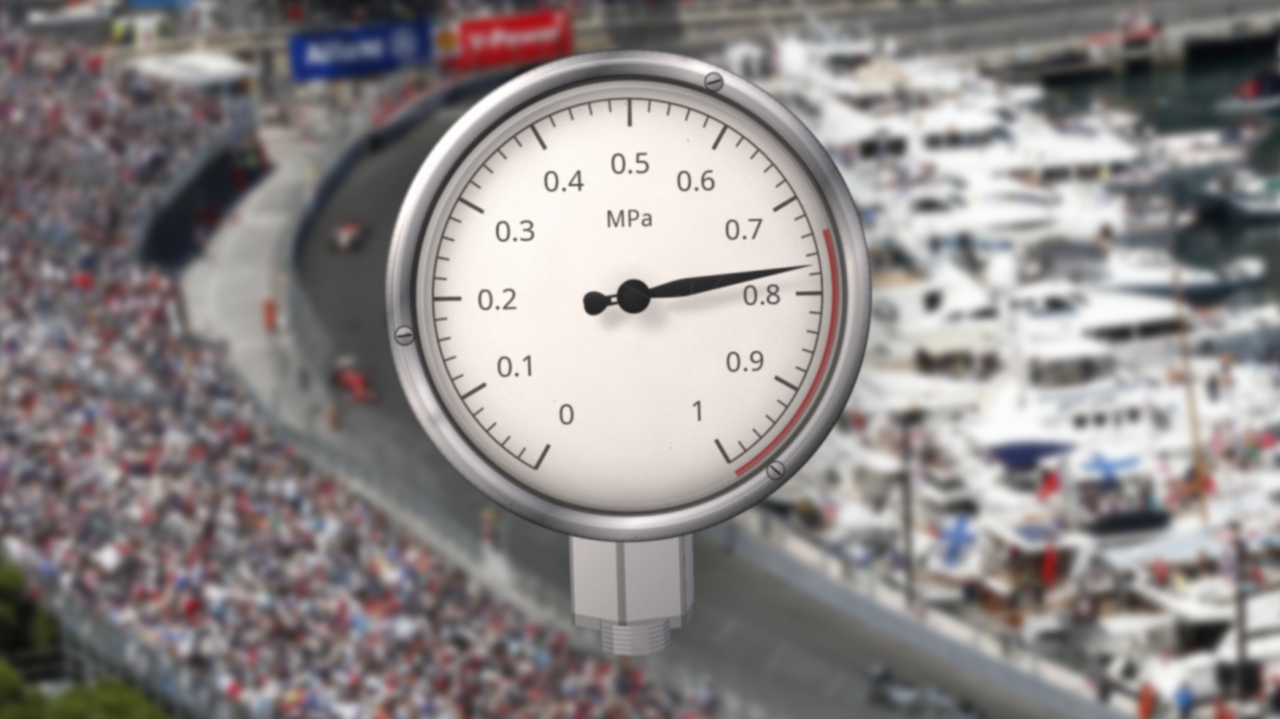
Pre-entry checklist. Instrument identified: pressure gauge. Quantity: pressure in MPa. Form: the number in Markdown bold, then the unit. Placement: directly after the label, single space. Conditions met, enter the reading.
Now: **0.77** MPa
